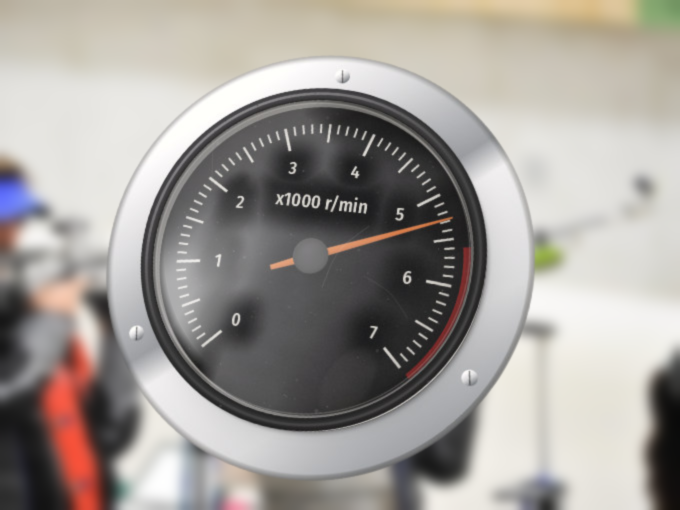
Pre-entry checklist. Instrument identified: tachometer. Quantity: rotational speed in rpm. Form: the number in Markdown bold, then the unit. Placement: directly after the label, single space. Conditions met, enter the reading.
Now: **5300** rpm
